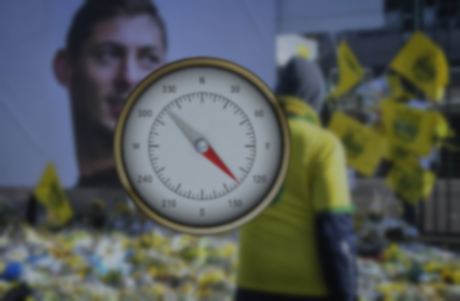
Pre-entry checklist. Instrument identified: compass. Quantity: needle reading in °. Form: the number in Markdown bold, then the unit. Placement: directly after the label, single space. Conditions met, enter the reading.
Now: **135** °
